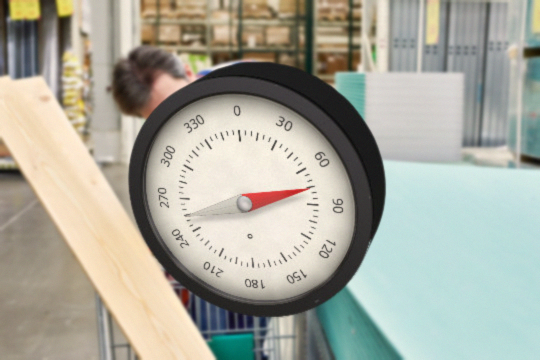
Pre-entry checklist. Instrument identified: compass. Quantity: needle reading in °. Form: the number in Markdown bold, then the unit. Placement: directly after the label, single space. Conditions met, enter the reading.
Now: **75** °
